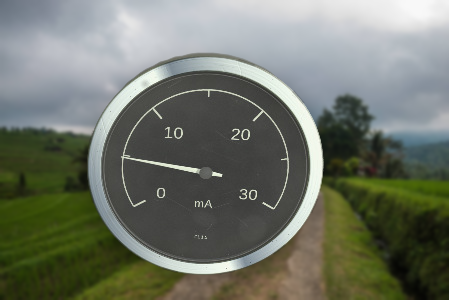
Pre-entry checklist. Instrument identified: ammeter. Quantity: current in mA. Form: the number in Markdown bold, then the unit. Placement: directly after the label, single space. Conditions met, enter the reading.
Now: **5** mA
